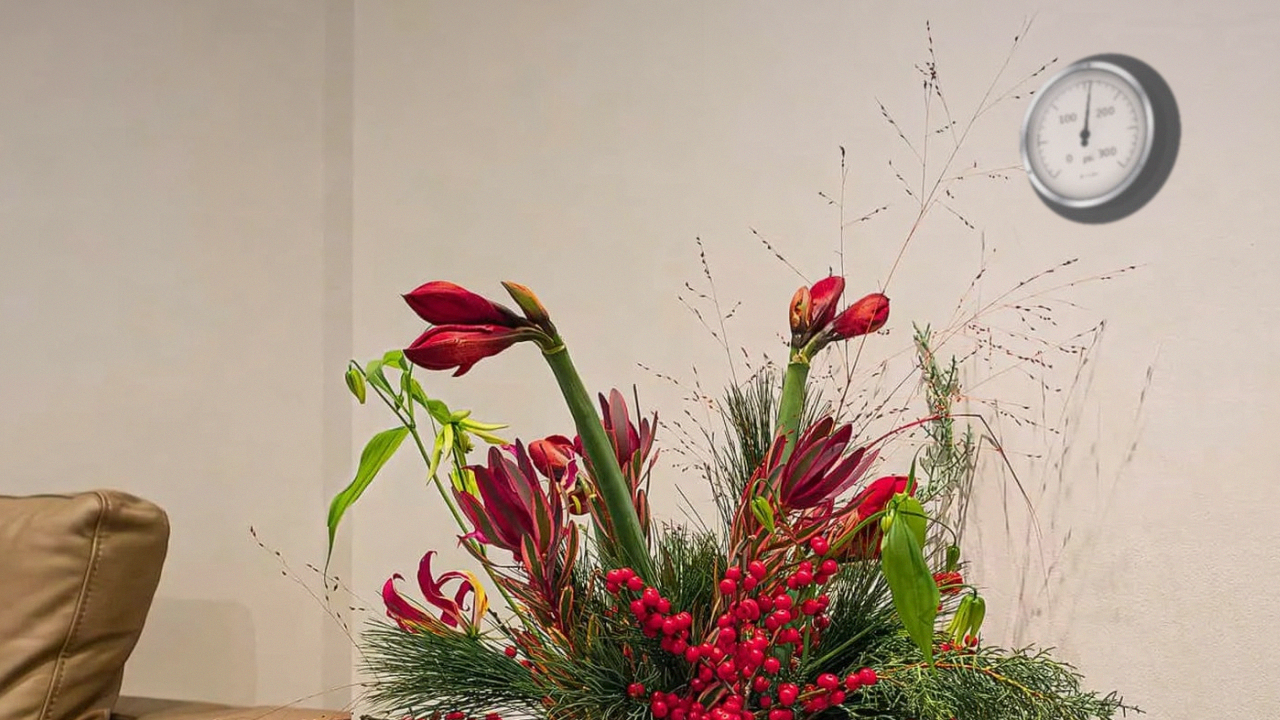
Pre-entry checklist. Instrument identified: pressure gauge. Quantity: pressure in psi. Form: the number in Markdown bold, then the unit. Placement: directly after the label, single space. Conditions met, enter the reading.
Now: **160** psi
